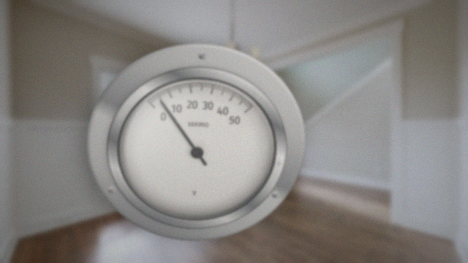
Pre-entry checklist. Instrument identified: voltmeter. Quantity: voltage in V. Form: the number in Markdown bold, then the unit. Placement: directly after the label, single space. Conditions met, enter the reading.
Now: **5** V
